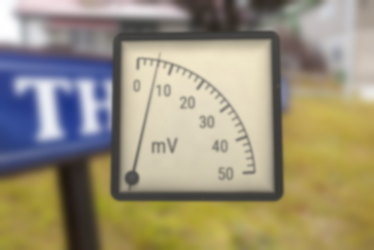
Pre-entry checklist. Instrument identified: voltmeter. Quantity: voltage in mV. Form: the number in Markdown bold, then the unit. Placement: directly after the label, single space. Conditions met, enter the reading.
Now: **6** mV
